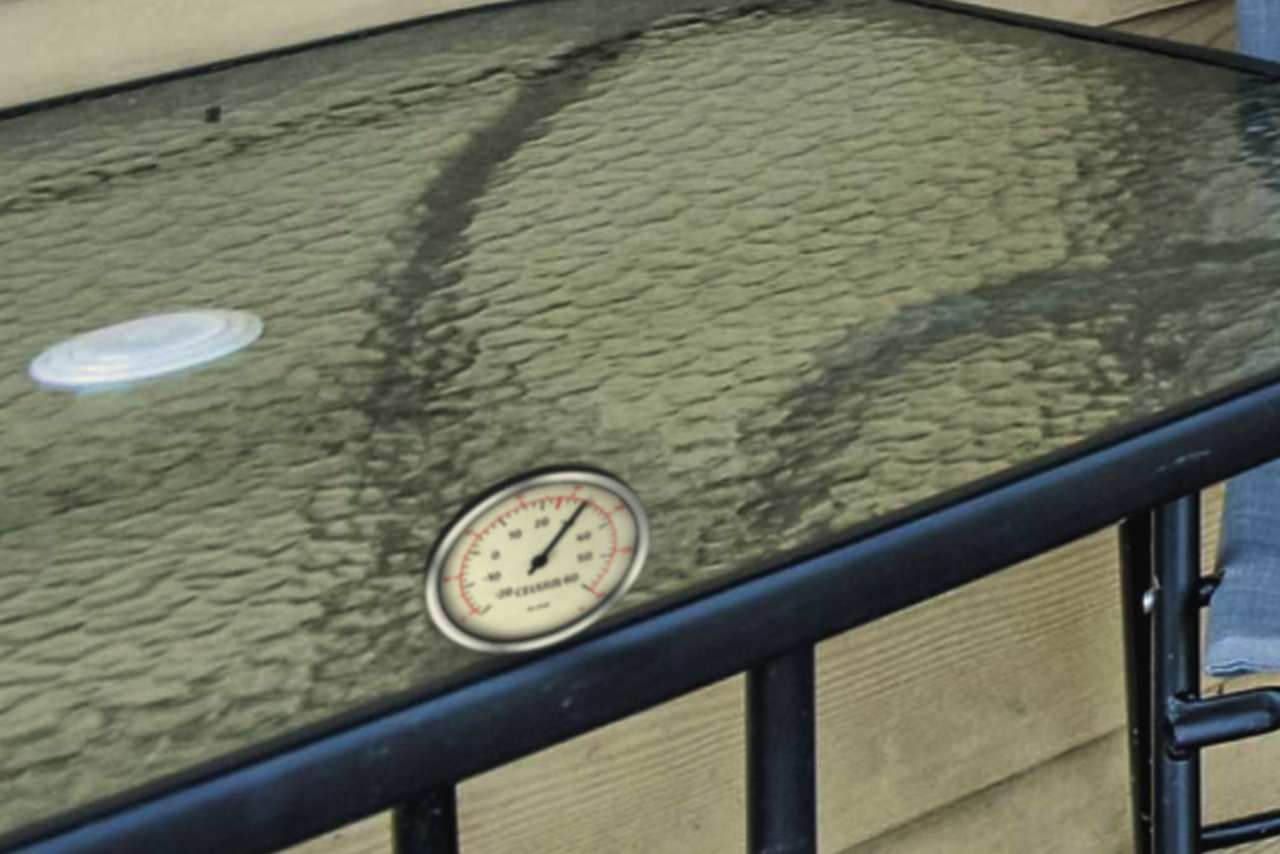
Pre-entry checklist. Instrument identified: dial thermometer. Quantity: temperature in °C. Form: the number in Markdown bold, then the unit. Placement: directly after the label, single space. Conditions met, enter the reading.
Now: **30** °C
